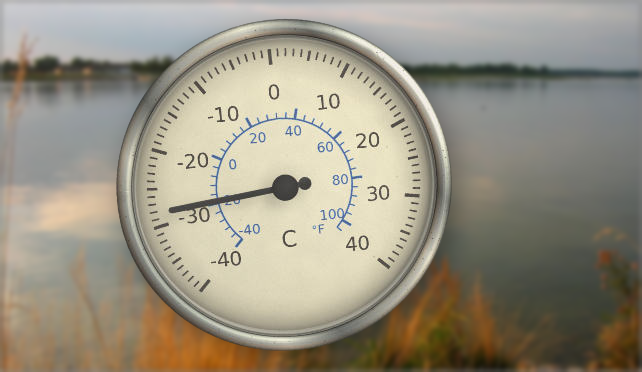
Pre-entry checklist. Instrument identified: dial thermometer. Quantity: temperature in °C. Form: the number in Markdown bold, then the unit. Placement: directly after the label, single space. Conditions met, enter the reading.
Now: **-28** °C
